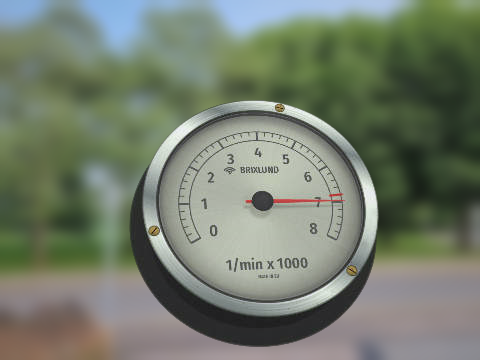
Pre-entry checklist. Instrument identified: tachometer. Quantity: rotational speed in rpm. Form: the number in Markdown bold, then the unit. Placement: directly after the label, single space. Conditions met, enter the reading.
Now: **7000** rpm
